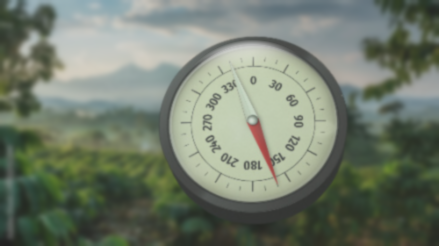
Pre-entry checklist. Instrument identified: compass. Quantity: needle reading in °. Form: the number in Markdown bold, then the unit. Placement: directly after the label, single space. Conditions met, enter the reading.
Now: **160** °
